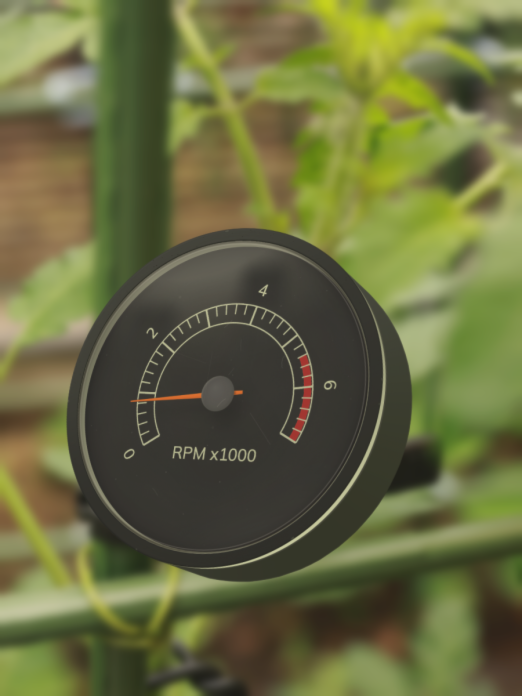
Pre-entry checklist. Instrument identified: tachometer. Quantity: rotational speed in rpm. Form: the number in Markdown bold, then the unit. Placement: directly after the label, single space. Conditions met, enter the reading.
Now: **800** rpm
